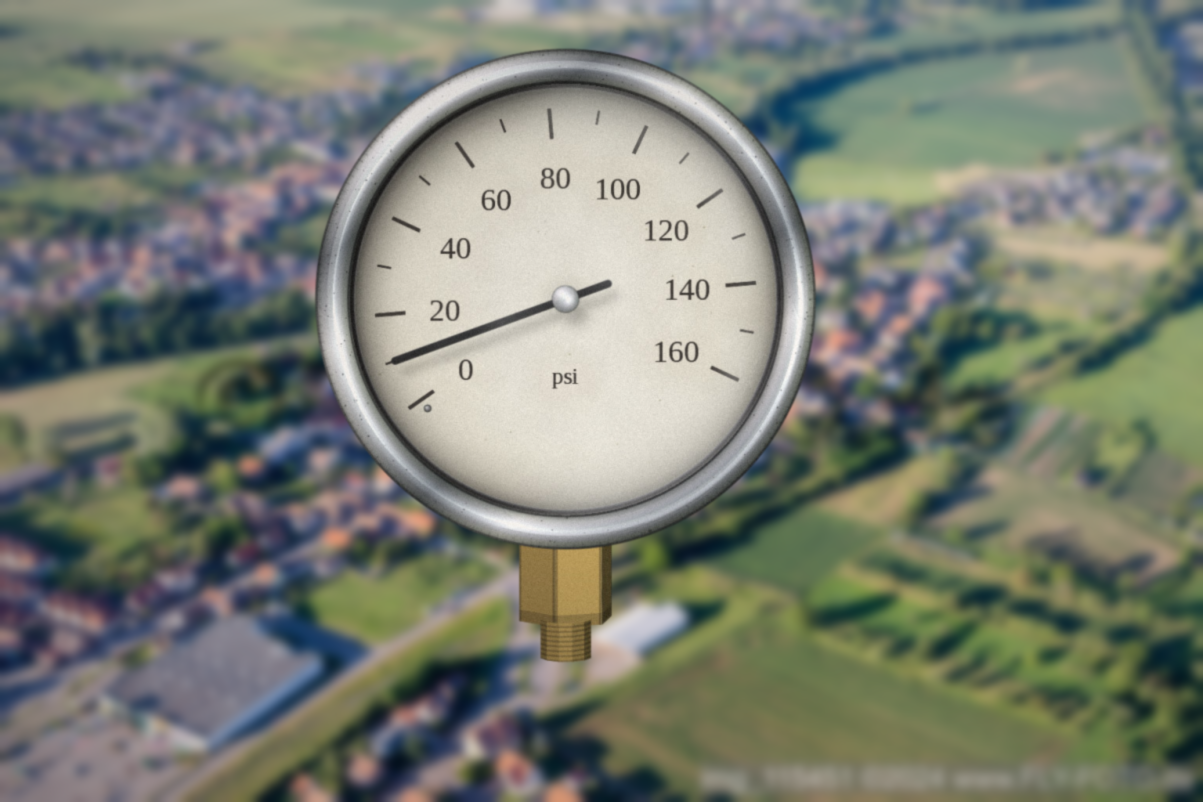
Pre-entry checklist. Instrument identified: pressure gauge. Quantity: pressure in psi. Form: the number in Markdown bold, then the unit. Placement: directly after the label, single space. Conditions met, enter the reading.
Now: **10** psi
